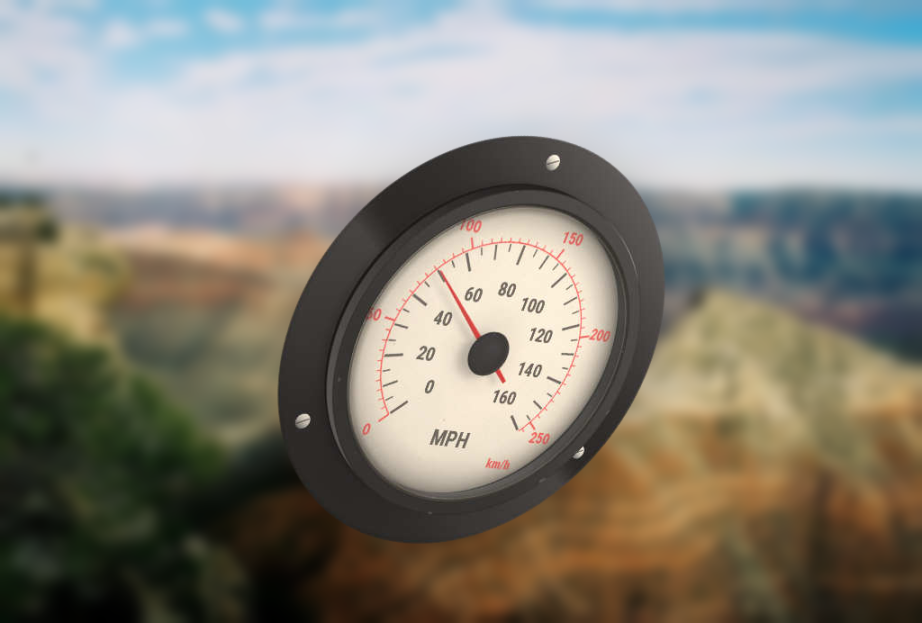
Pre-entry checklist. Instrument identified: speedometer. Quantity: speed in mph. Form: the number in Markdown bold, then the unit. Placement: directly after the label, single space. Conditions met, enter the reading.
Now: **50** mph
